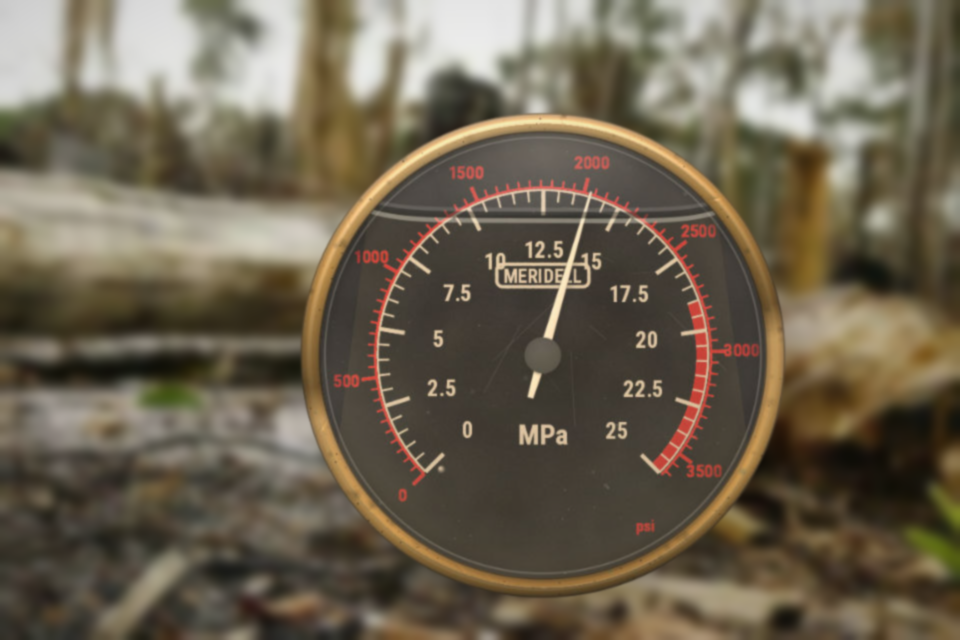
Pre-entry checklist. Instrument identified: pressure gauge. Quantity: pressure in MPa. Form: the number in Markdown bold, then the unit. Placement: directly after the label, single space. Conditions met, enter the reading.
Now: **14** MPa
